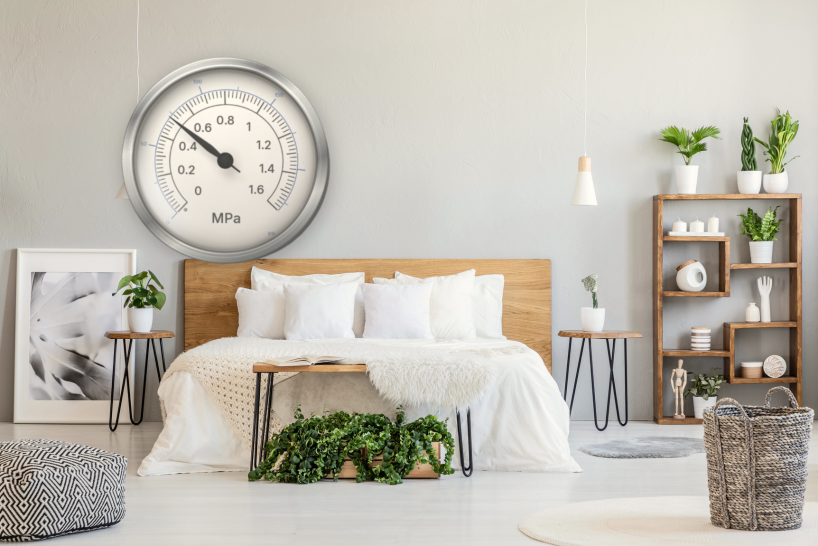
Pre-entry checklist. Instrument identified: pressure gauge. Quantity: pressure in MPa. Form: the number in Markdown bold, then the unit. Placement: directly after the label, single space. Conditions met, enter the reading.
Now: **0.5** MPa
